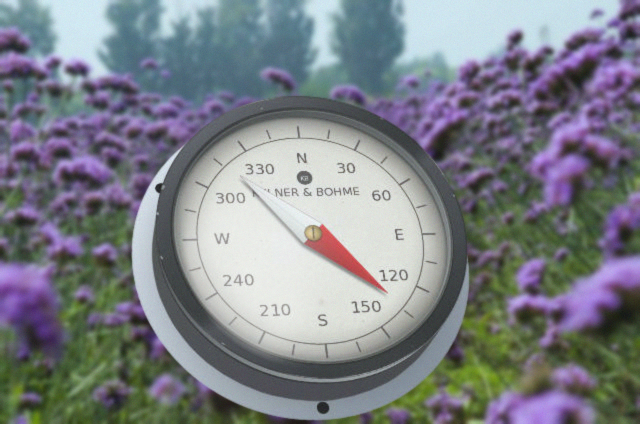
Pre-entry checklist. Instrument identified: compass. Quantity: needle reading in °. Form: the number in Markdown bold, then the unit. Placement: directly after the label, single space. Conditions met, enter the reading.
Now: **135** °
